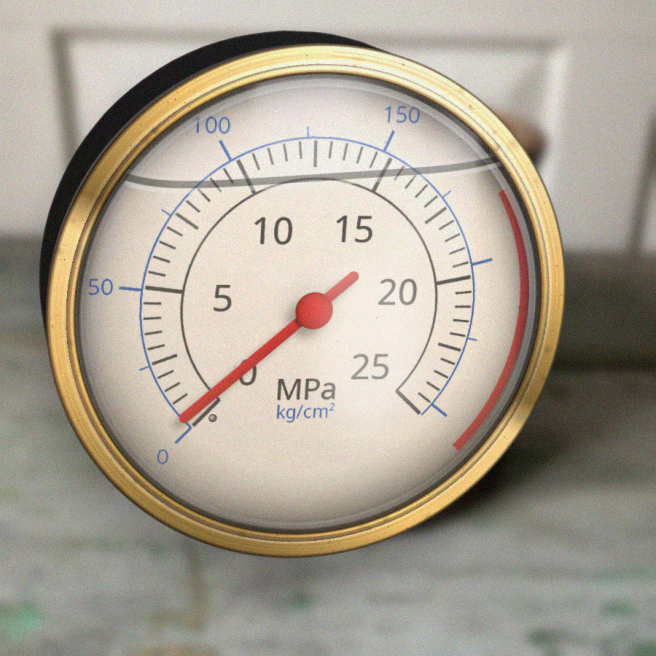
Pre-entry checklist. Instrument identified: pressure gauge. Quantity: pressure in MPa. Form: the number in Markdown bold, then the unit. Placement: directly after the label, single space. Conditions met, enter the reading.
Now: **0.5** MPa
